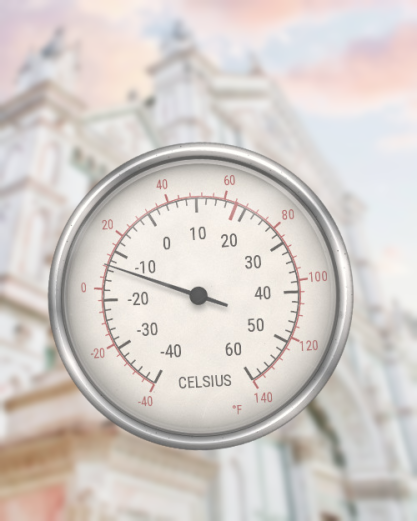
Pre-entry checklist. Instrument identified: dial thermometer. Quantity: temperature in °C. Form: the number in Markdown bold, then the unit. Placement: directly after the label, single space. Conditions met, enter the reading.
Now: **-13** °C
